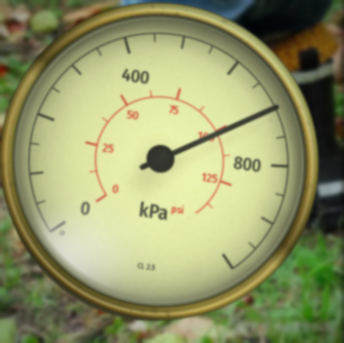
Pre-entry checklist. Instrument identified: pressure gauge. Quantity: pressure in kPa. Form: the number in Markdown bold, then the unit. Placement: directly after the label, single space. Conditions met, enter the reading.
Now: **700** kPa
